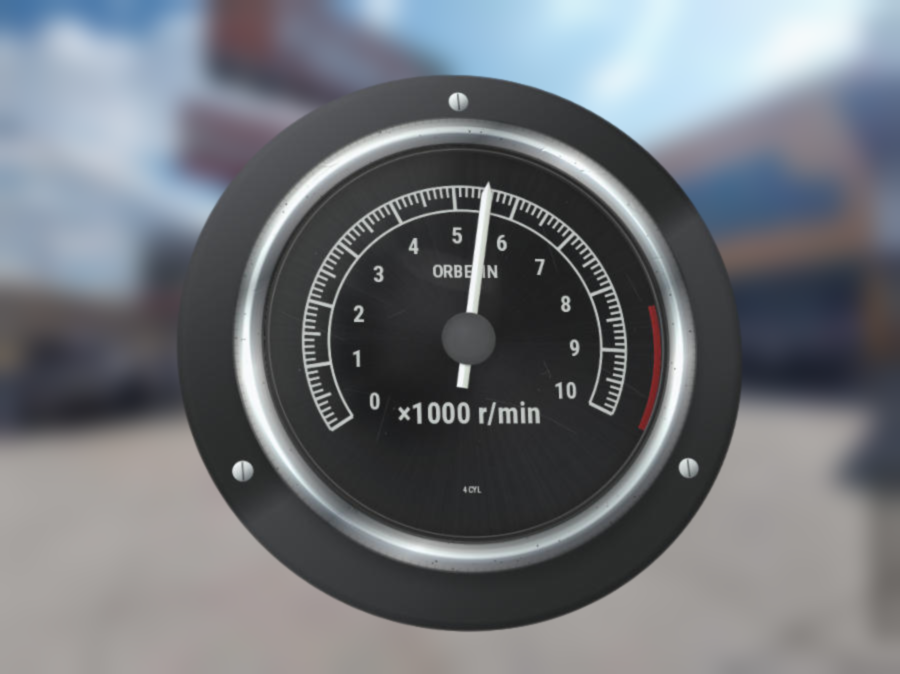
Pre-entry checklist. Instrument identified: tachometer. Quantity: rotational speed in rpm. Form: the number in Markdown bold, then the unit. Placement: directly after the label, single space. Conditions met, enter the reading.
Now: **5500** rpm
